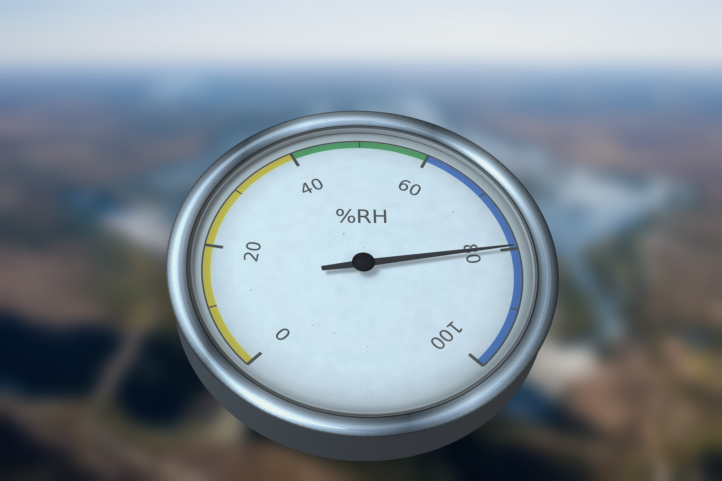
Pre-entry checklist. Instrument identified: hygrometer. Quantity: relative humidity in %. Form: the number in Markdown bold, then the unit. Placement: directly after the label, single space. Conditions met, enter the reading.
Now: **80** %
